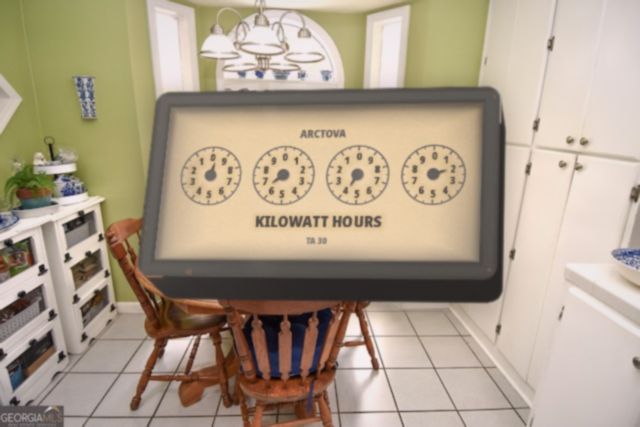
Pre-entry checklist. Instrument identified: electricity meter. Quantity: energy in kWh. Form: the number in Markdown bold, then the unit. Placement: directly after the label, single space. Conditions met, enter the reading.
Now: **9642** kWh
